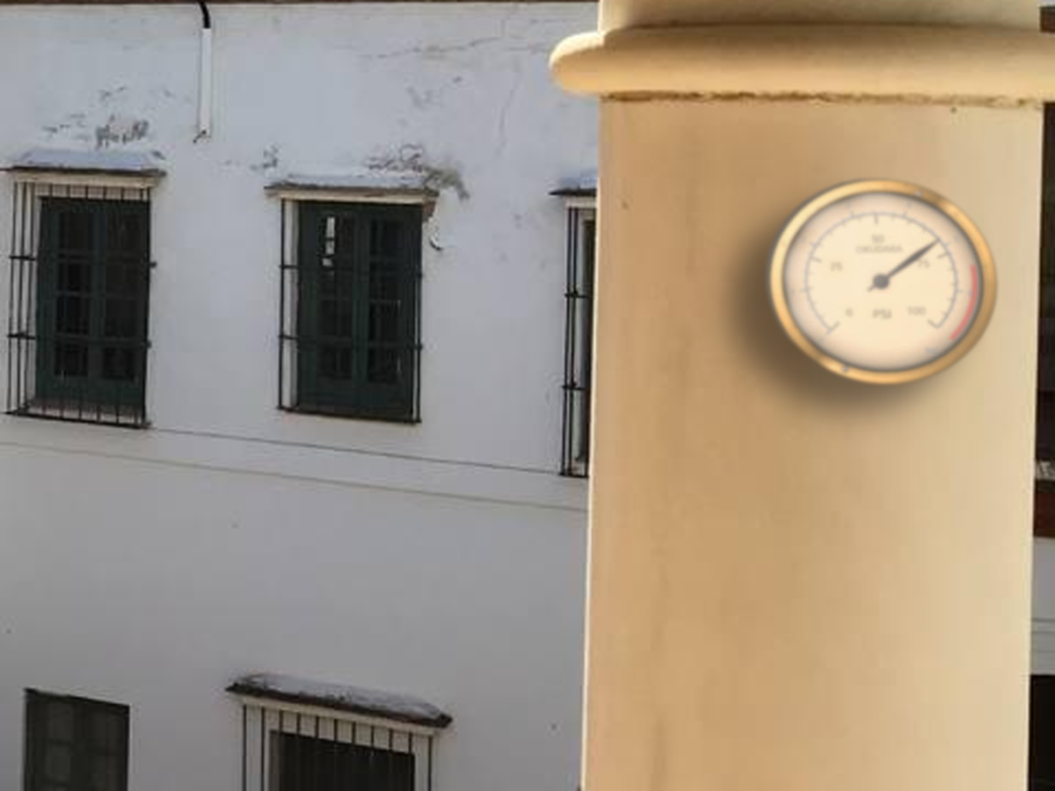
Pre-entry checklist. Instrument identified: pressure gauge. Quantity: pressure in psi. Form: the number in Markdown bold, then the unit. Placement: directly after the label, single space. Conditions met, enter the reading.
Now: **70** psi
